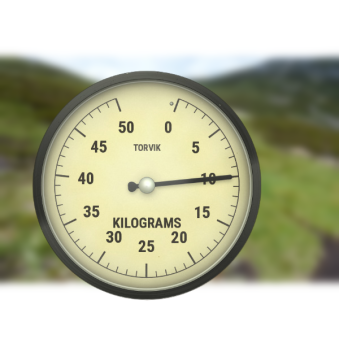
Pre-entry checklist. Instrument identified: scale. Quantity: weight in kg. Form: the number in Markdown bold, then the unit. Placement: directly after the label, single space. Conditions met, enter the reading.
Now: **10** kg
